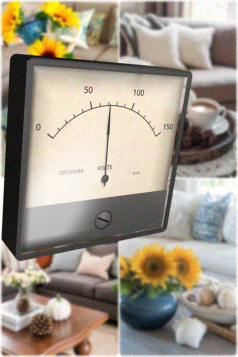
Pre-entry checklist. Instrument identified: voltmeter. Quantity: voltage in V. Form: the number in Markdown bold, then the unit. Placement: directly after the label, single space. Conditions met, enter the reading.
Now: **70** V
